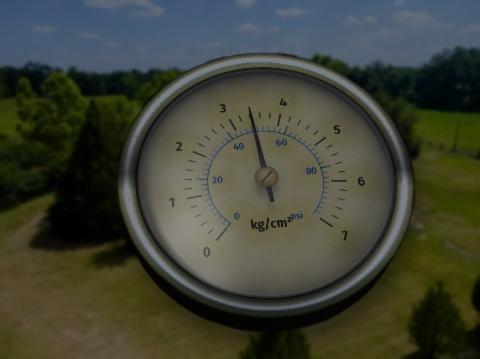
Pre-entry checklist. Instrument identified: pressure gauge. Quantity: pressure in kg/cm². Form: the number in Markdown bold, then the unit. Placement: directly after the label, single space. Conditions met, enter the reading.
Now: **3.4** kg/cm²
